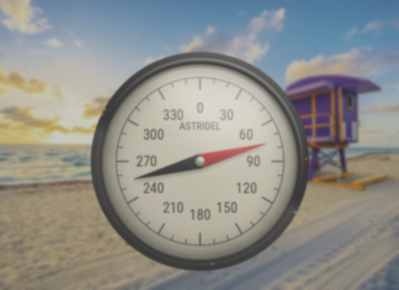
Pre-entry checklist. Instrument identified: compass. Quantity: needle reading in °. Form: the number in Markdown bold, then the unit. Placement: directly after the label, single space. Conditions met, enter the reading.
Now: **75** °
